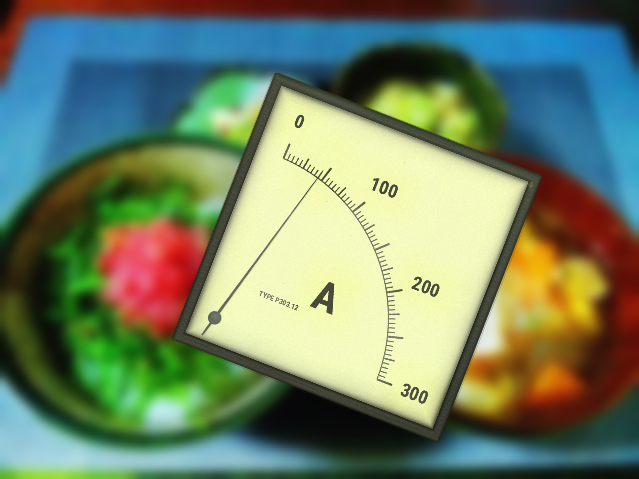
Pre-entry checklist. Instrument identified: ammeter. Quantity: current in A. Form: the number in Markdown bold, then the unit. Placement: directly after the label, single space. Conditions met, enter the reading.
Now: **45** A
